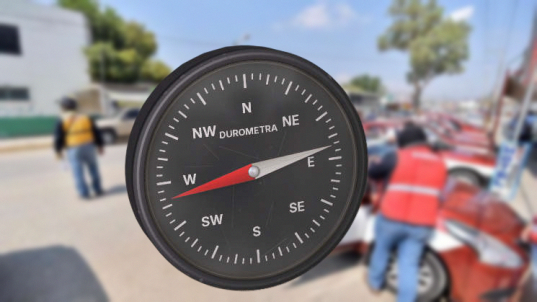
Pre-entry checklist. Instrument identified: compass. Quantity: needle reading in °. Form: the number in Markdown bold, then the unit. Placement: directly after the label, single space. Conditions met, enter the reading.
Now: **260** °
